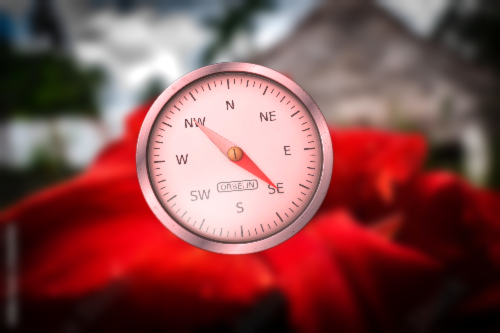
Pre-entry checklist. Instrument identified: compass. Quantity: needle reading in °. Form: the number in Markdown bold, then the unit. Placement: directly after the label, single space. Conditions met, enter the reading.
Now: **135** °
